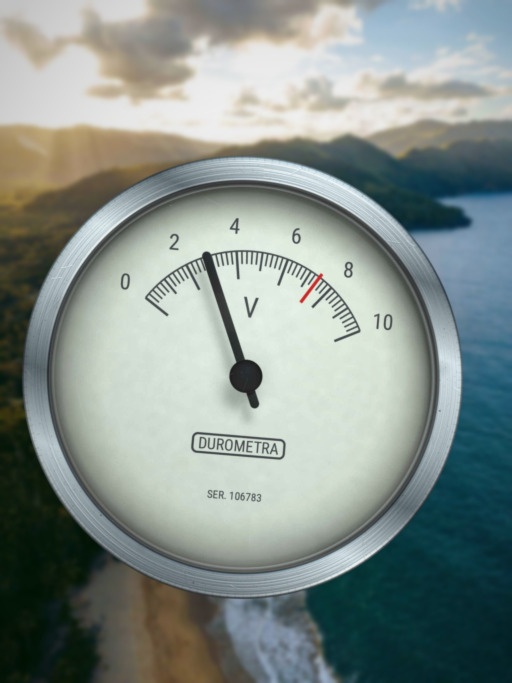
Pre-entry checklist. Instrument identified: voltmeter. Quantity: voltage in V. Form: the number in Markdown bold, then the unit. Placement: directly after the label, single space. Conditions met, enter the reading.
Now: **2.8** V
